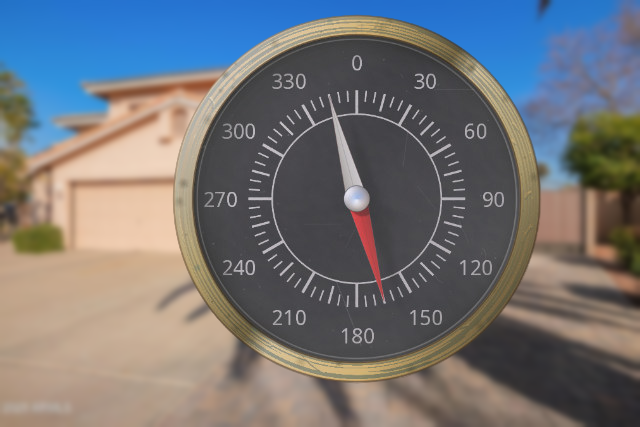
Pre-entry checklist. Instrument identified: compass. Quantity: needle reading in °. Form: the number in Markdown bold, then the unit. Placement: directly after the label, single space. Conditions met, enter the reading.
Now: **165** °
